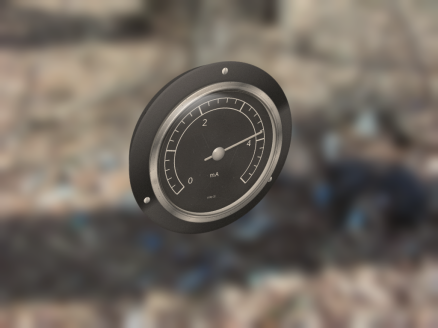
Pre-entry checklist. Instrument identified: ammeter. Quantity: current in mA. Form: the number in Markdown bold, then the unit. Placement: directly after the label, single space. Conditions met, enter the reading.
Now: **3.8** mA
